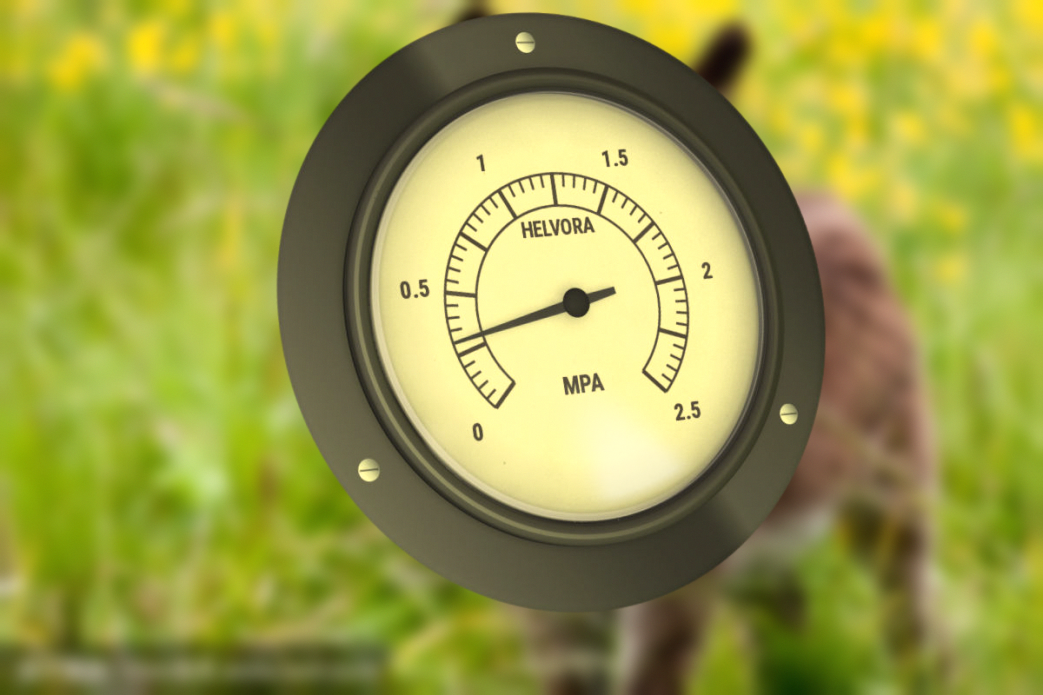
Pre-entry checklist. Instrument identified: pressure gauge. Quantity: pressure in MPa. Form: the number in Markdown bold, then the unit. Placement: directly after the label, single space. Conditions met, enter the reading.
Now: **0.3** MPa
